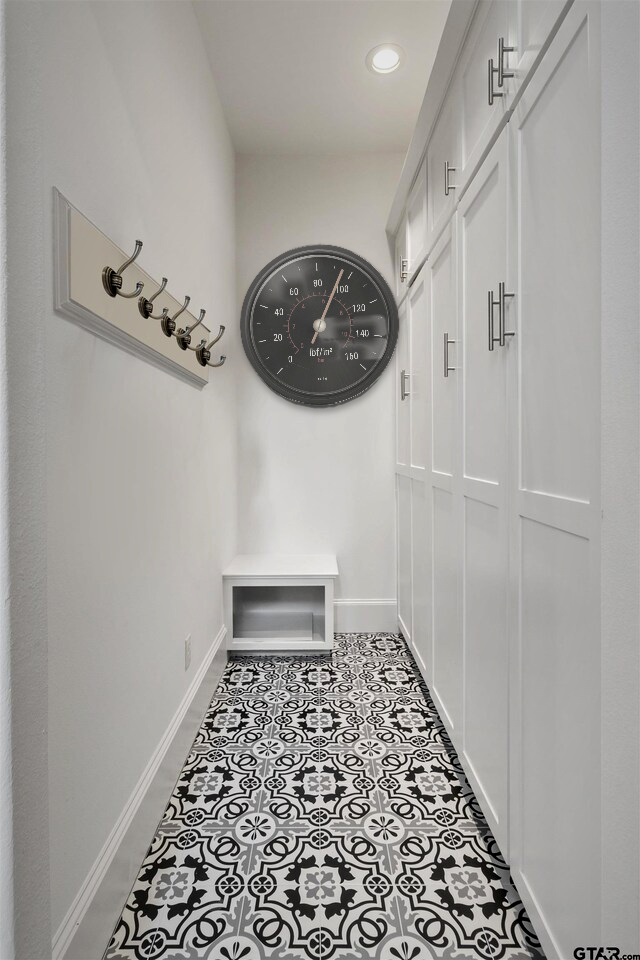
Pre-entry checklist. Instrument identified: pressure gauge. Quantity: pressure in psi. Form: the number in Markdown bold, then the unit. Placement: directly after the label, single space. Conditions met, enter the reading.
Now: **95** psi
